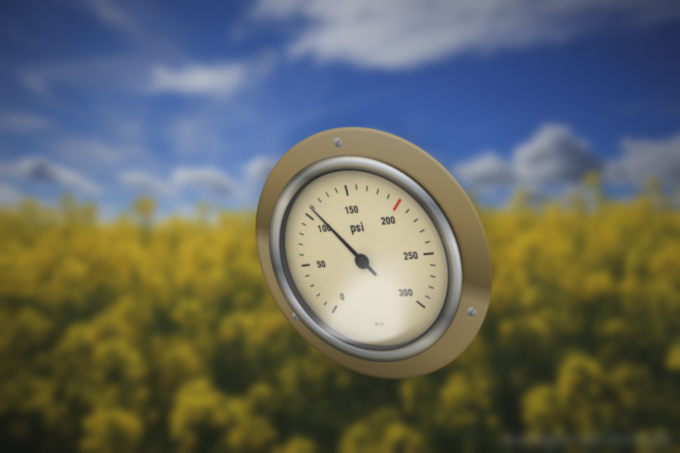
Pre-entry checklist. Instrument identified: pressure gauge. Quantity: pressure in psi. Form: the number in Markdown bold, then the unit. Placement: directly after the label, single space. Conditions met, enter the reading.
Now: **110** psi
